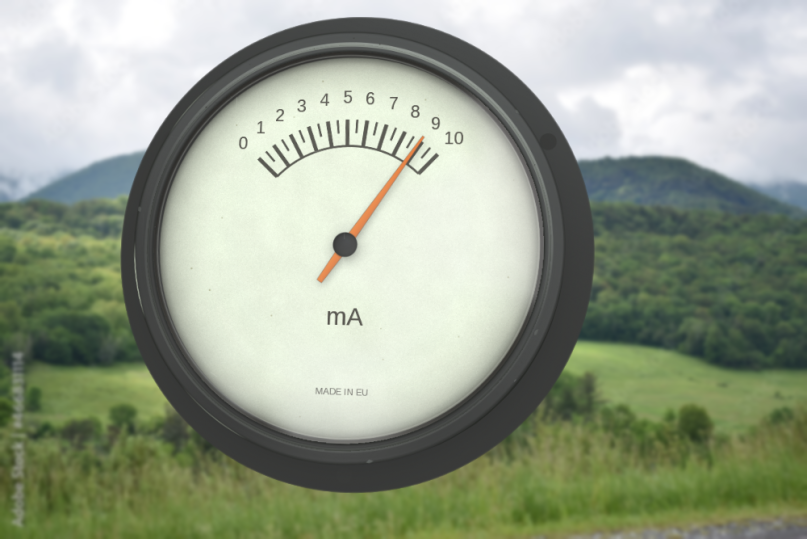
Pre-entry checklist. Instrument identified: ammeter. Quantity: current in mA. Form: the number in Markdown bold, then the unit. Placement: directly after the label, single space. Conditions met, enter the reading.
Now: **9** mA
